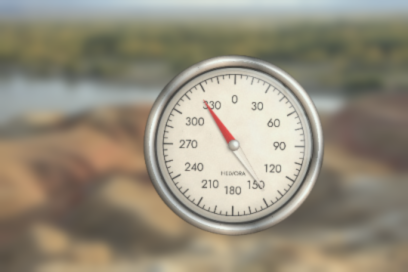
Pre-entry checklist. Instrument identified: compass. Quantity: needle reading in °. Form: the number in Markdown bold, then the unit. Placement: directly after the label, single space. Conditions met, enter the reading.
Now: **325** °
